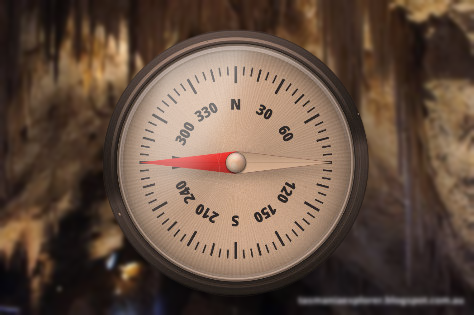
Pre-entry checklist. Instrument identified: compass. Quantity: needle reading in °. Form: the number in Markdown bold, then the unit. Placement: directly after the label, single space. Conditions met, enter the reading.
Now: **270** °
